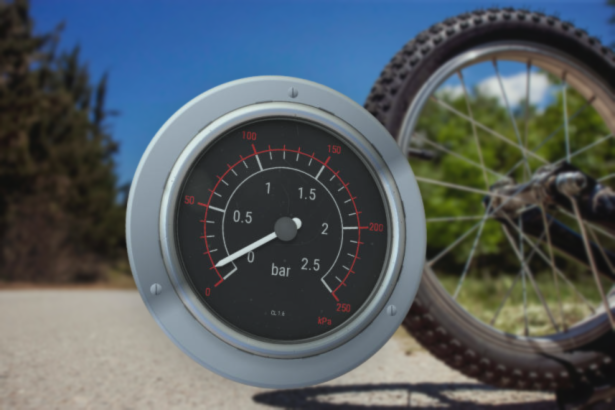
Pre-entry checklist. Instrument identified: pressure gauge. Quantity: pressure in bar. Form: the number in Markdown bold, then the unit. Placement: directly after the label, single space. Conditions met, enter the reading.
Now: **0.1** bar
